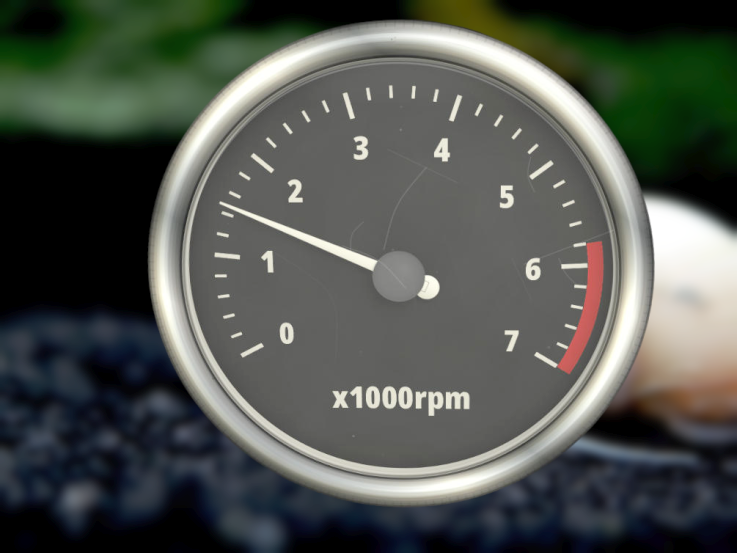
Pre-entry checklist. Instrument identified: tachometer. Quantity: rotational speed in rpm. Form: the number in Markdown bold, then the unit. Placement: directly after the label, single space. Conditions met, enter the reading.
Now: **1500** rpm
